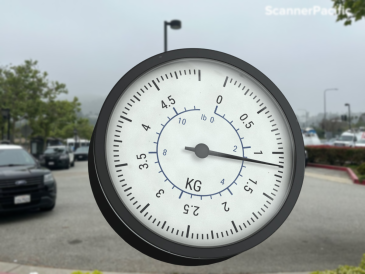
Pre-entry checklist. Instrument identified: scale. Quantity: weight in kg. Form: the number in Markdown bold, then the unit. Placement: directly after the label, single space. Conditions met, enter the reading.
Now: **1.15** kg
